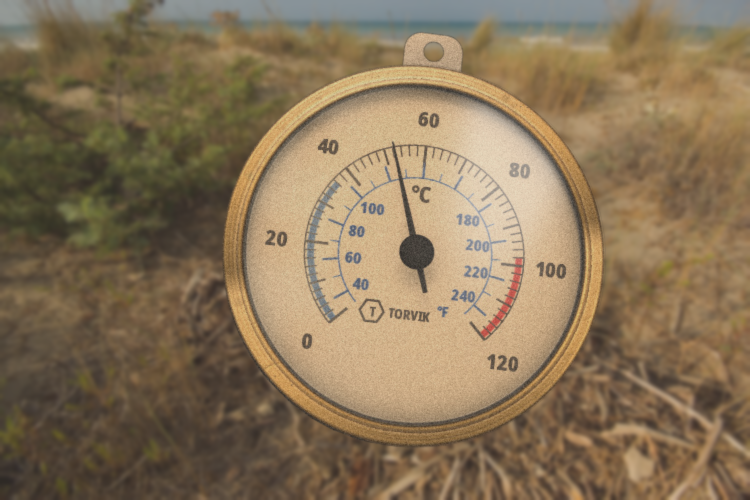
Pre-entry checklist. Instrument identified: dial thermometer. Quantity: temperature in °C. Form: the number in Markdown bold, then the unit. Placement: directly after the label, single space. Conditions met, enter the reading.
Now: **52** °C
